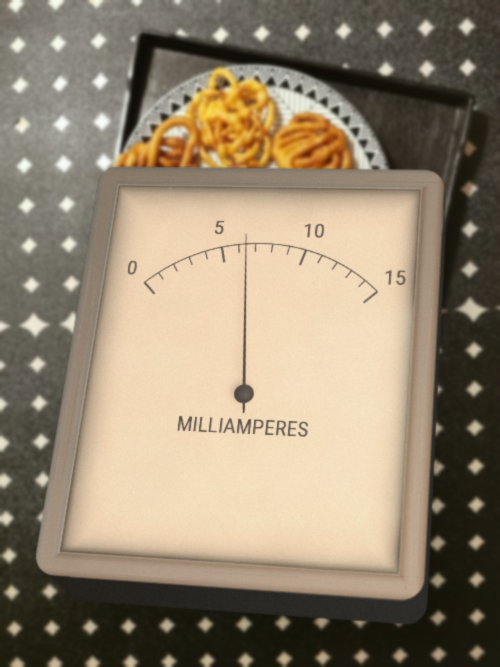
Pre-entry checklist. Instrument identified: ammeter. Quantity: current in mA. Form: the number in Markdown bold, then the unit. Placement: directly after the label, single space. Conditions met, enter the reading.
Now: **6.5** mA
